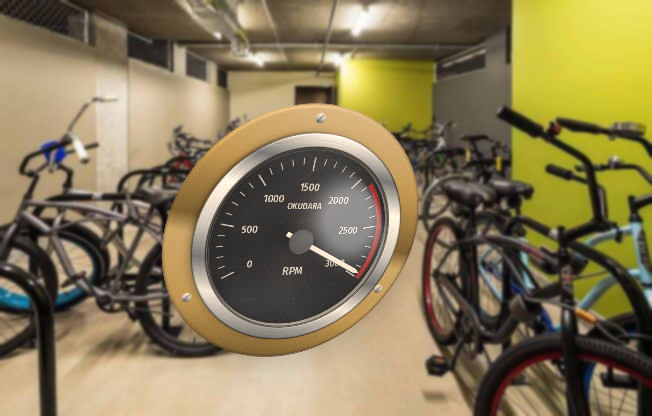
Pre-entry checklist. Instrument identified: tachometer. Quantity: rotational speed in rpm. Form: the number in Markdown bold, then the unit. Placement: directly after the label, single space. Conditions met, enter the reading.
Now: **2950** rpm
